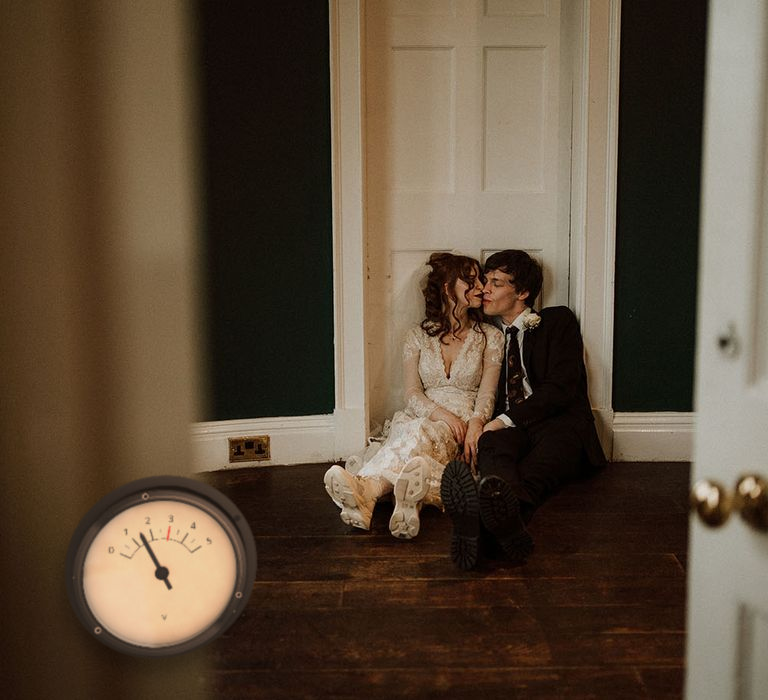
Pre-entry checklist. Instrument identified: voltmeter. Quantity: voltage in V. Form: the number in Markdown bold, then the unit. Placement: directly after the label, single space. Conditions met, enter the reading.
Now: **1.5** V
